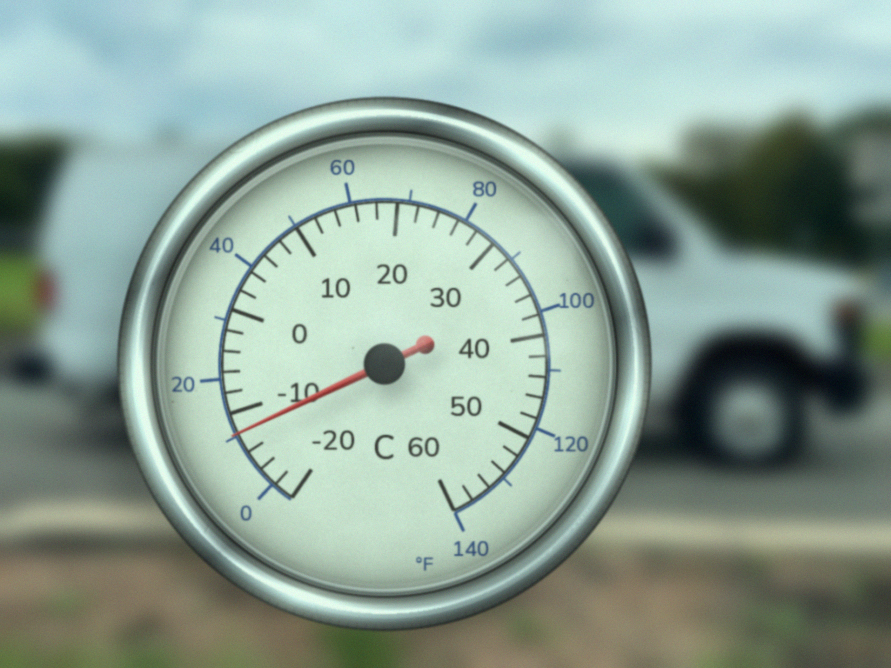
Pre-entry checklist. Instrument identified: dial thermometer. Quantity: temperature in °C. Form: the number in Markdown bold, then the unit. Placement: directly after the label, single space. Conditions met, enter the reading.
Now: **-12** °C
